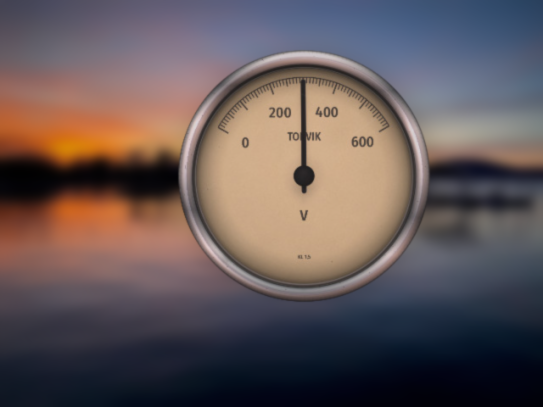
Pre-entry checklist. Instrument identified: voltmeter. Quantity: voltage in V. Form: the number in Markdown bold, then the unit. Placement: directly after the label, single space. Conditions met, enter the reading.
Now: **300** V
